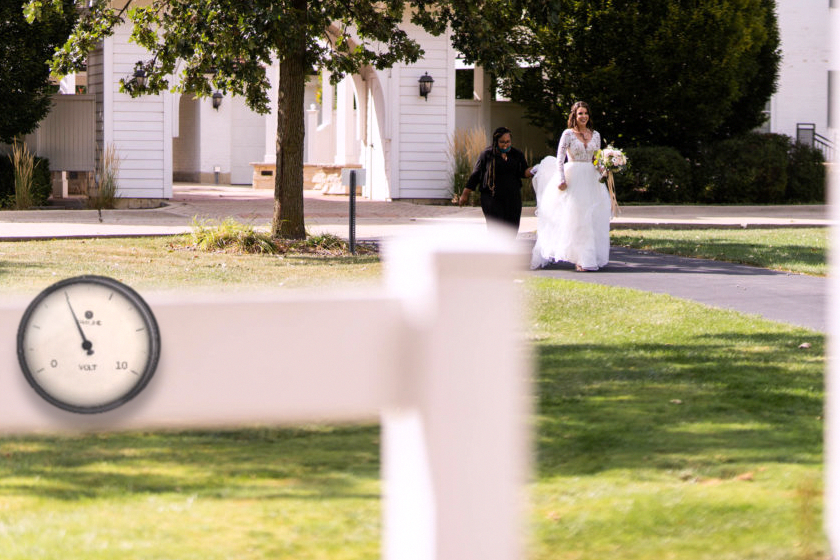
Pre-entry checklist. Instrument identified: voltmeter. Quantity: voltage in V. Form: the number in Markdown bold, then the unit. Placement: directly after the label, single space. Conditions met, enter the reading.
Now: **4** V
